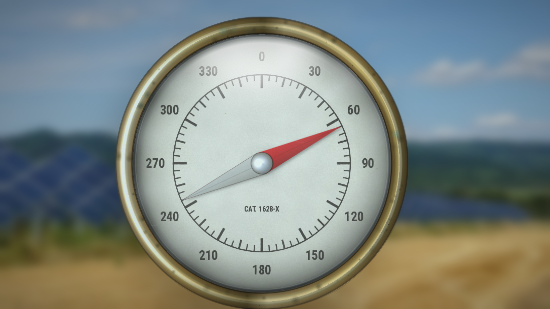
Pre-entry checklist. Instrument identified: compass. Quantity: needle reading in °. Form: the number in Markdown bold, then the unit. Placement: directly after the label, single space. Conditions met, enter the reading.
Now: **65** °
